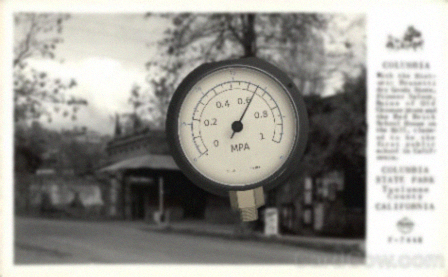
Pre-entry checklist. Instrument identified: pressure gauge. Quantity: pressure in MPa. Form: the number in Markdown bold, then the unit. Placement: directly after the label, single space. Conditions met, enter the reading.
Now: **0.65** MPa
